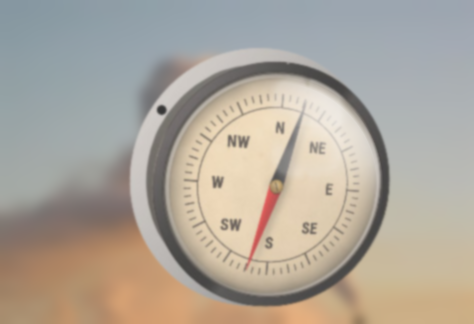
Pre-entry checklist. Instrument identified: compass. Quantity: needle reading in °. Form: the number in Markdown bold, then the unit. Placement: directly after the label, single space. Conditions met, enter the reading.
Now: **195** °
